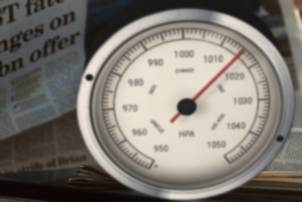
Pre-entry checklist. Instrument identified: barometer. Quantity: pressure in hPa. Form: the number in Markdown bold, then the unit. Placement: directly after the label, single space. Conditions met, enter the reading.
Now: **1015** hPa
